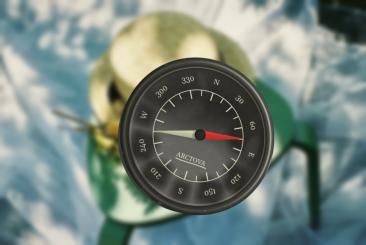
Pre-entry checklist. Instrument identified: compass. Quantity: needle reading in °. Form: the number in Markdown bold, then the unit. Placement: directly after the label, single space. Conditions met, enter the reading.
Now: **75** °
